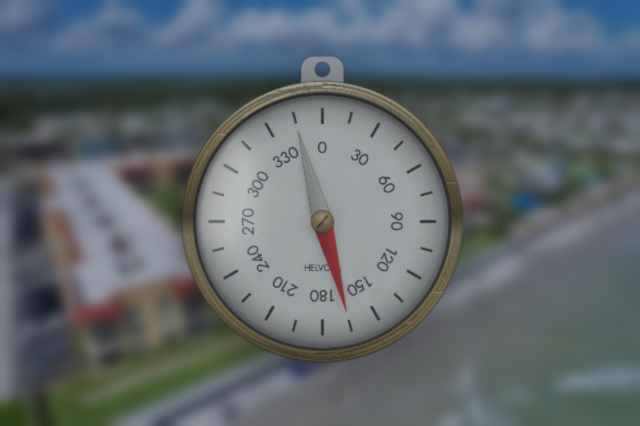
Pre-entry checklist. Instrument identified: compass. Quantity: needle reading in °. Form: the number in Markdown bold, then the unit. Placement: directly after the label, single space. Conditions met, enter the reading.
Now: **165** °
